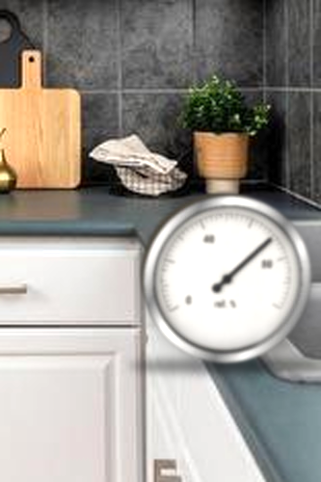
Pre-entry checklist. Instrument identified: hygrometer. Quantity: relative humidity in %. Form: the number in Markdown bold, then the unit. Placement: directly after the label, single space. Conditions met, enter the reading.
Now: **70** %
